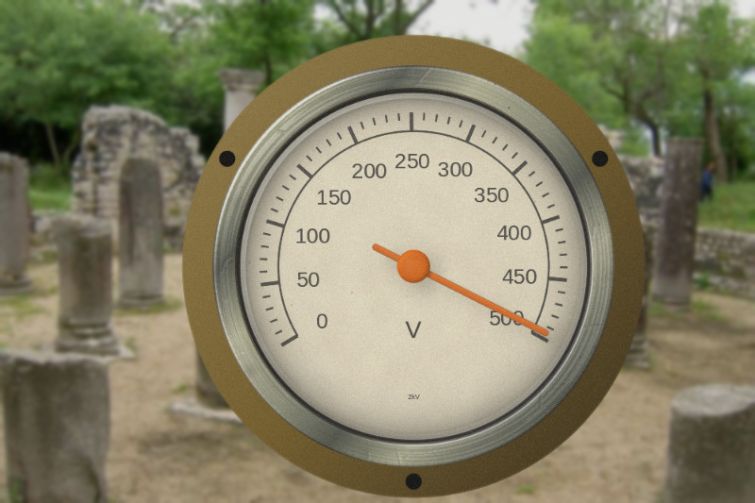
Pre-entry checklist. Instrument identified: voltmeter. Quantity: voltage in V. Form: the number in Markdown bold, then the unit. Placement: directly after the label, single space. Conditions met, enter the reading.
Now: **495** V
